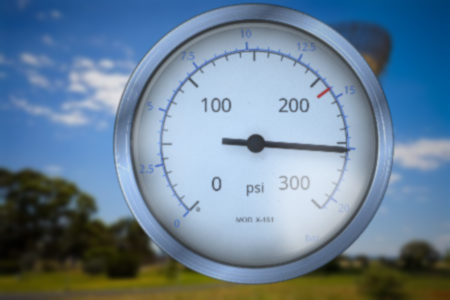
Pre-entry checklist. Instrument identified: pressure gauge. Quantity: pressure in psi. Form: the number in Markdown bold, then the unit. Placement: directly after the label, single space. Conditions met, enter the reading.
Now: **255** psi
